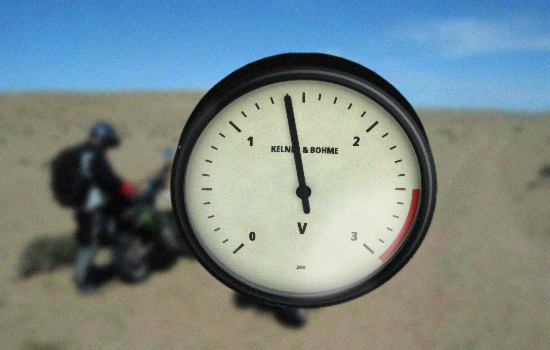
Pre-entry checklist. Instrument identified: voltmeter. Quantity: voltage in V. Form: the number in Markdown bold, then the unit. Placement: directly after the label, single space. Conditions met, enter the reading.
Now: **1.4** V
